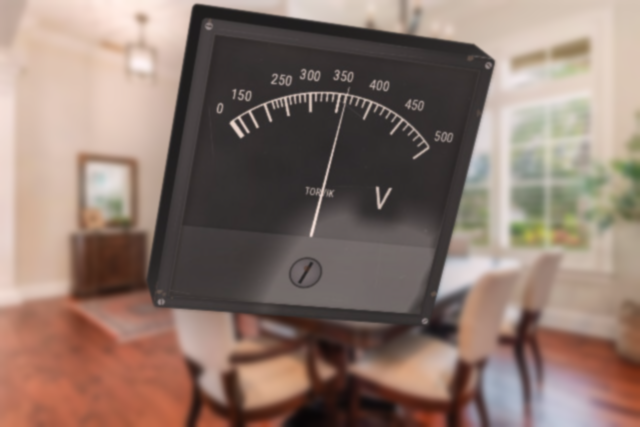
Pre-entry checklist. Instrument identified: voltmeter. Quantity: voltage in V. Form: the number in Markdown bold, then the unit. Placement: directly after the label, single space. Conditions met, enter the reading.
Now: **360** V
